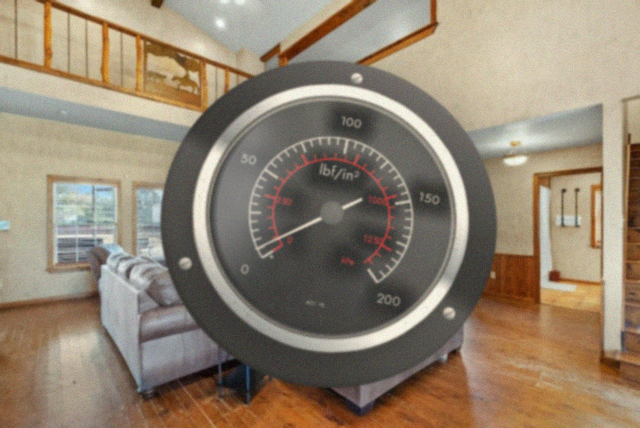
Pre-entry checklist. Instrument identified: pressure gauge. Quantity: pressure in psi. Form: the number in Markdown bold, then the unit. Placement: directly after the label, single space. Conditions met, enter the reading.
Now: **5** psi
